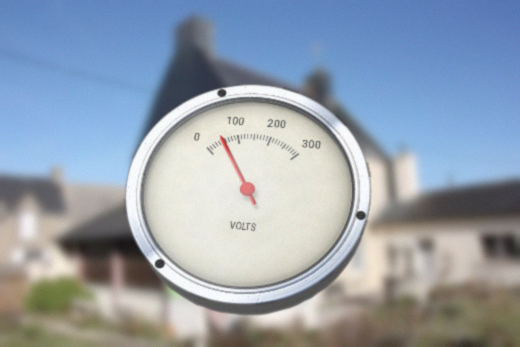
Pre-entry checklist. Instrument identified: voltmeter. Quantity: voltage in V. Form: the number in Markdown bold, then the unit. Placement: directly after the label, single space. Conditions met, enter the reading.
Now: **50** V
